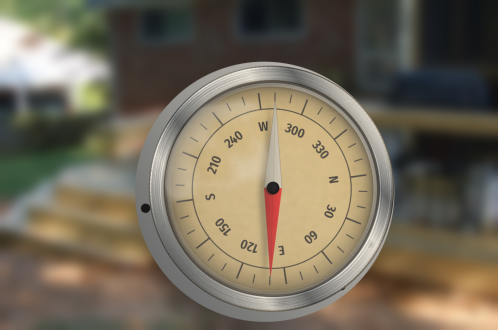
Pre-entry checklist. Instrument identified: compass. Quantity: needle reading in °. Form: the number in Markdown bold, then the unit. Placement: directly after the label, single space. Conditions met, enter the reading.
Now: **100** °
